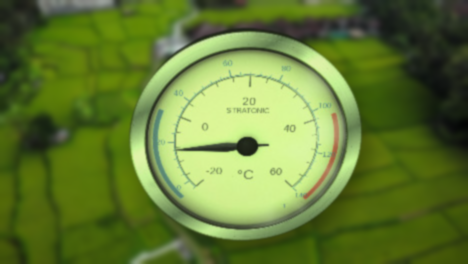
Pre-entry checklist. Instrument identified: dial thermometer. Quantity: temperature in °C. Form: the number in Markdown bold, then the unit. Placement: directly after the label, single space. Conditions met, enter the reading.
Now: **-8** °C
